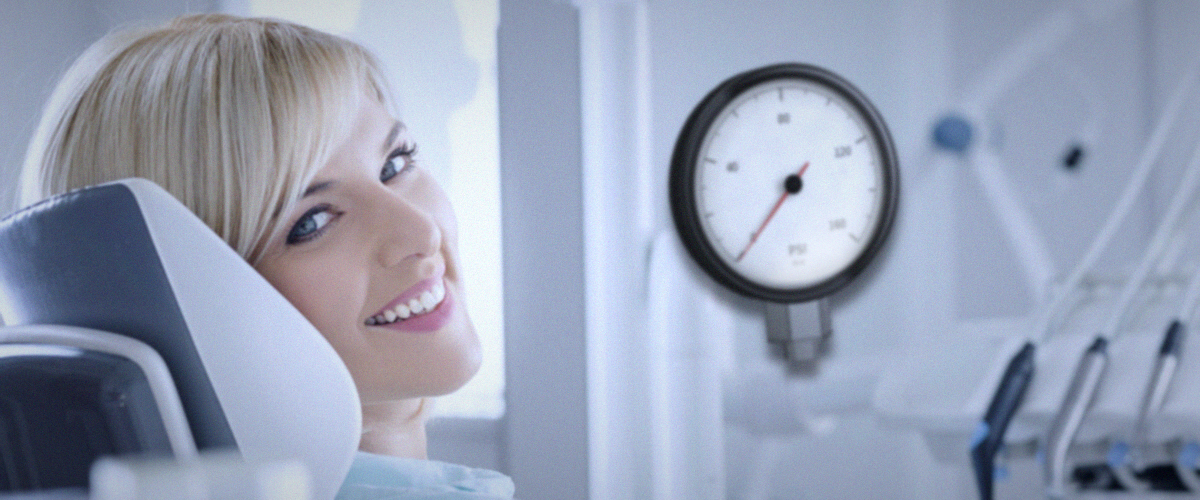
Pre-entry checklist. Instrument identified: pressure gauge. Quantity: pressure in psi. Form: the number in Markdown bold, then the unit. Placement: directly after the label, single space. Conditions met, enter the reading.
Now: **0** psi
